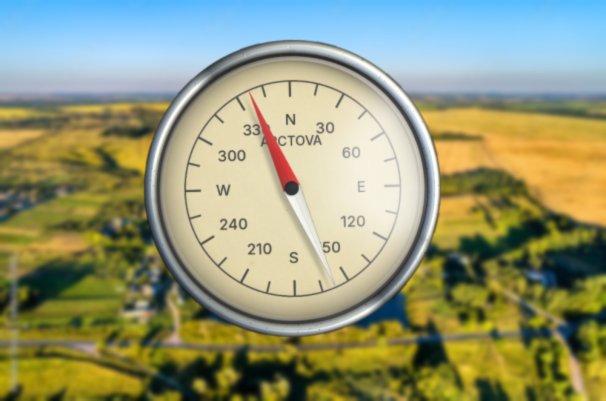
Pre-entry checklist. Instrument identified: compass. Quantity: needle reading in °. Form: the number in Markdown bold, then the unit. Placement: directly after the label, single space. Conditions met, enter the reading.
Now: **337.5** °
